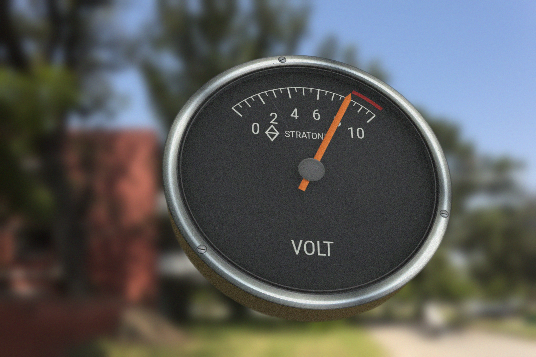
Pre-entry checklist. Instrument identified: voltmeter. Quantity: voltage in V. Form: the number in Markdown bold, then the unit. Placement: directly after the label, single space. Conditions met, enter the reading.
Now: **8** V
